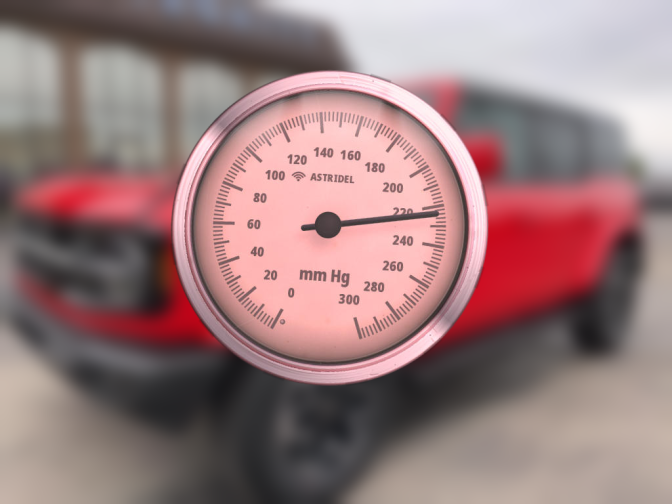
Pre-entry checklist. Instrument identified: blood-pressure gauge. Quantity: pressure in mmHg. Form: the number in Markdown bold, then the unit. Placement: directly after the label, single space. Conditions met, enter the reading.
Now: **224** mmHg
